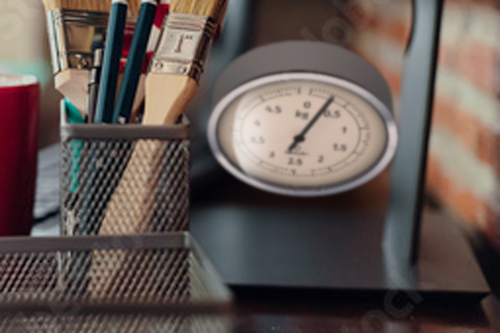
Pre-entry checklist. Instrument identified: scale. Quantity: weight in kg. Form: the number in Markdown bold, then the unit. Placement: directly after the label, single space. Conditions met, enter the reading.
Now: **0.25** kg
